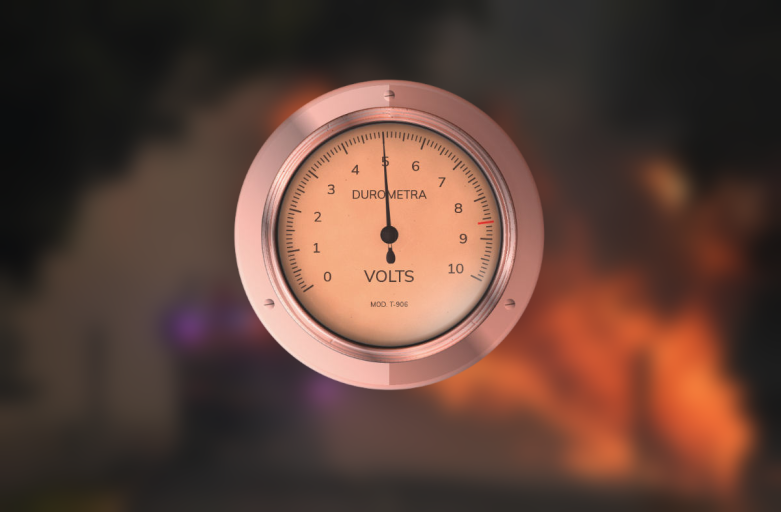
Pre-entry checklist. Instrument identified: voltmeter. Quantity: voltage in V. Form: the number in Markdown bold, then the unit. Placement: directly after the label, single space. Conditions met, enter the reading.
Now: **5** V
